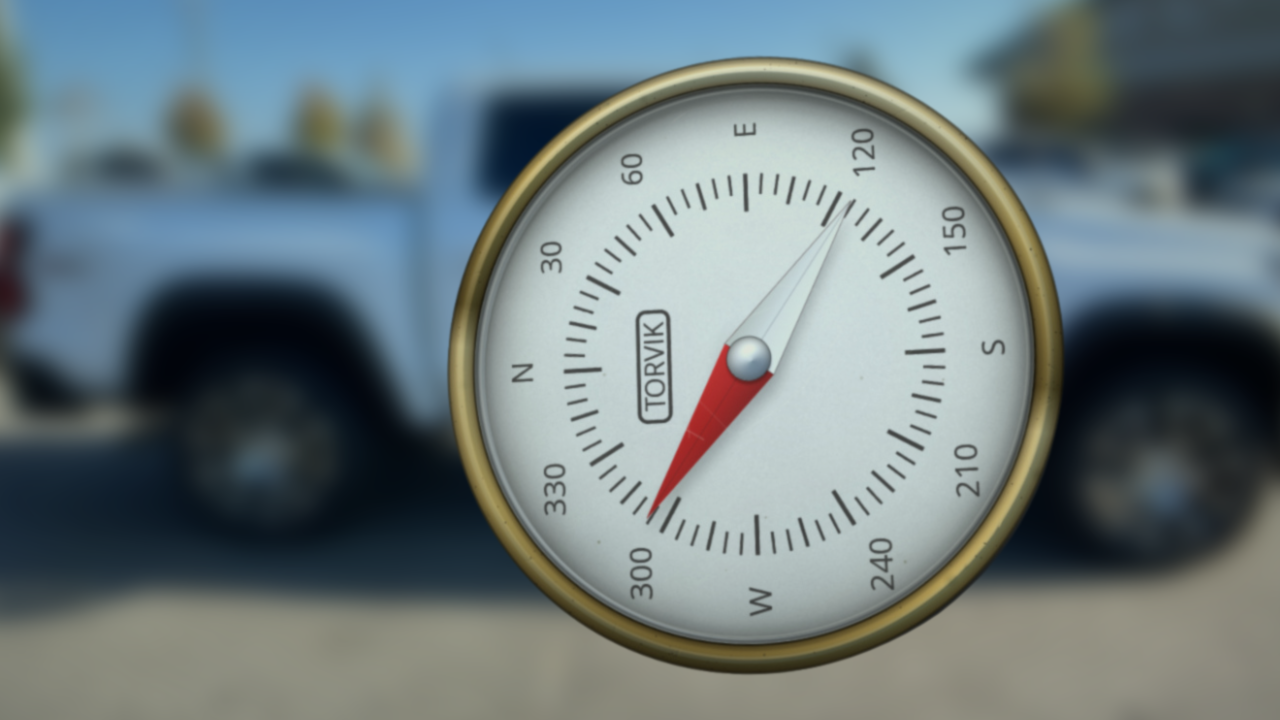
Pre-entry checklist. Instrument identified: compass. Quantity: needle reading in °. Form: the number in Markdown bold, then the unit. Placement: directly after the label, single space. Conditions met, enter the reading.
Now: **305** °
